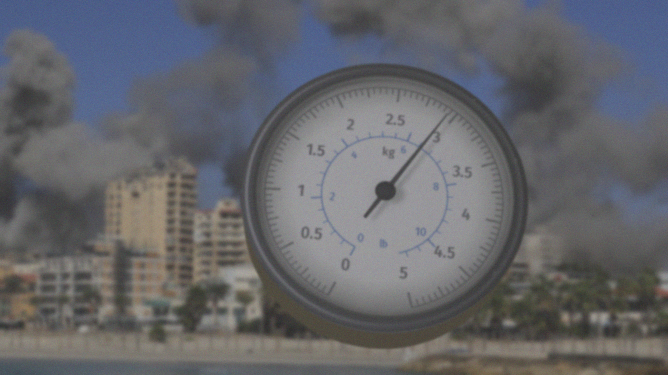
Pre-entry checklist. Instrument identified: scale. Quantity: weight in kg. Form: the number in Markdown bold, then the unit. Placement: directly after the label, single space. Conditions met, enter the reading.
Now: **2.95** kg
